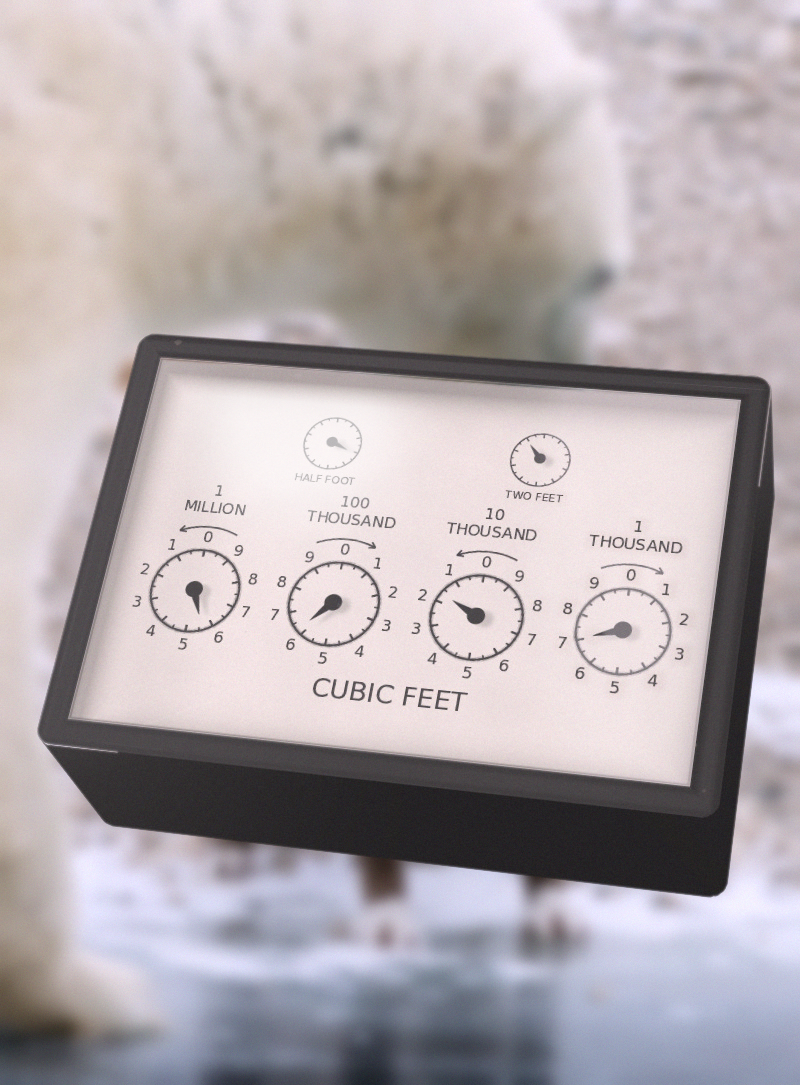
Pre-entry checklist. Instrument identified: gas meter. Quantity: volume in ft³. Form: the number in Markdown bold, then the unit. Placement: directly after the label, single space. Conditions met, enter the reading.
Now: **561700** ft³
